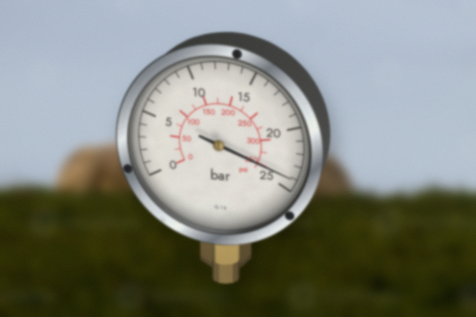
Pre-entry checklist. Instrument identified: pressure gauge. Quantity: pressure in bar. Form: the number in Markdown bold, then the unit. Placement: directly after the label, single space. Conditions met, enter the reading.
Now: **24** bar
